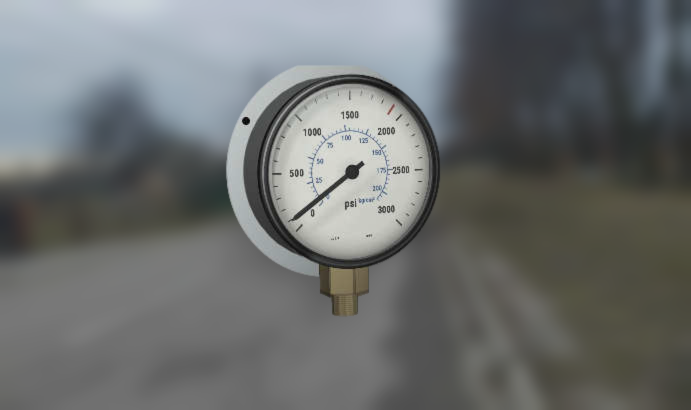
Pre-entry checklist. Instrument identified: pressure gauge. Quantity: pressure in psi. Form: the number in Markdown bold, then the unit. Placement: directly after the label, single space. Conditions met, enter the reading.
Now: **100** psi
